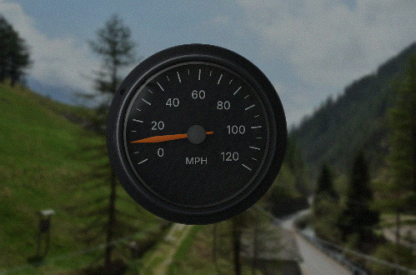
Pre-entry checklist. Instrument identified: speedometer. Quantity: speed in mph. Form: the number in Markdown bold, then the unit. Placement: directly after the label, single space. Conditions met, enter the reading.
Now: **10** mph
